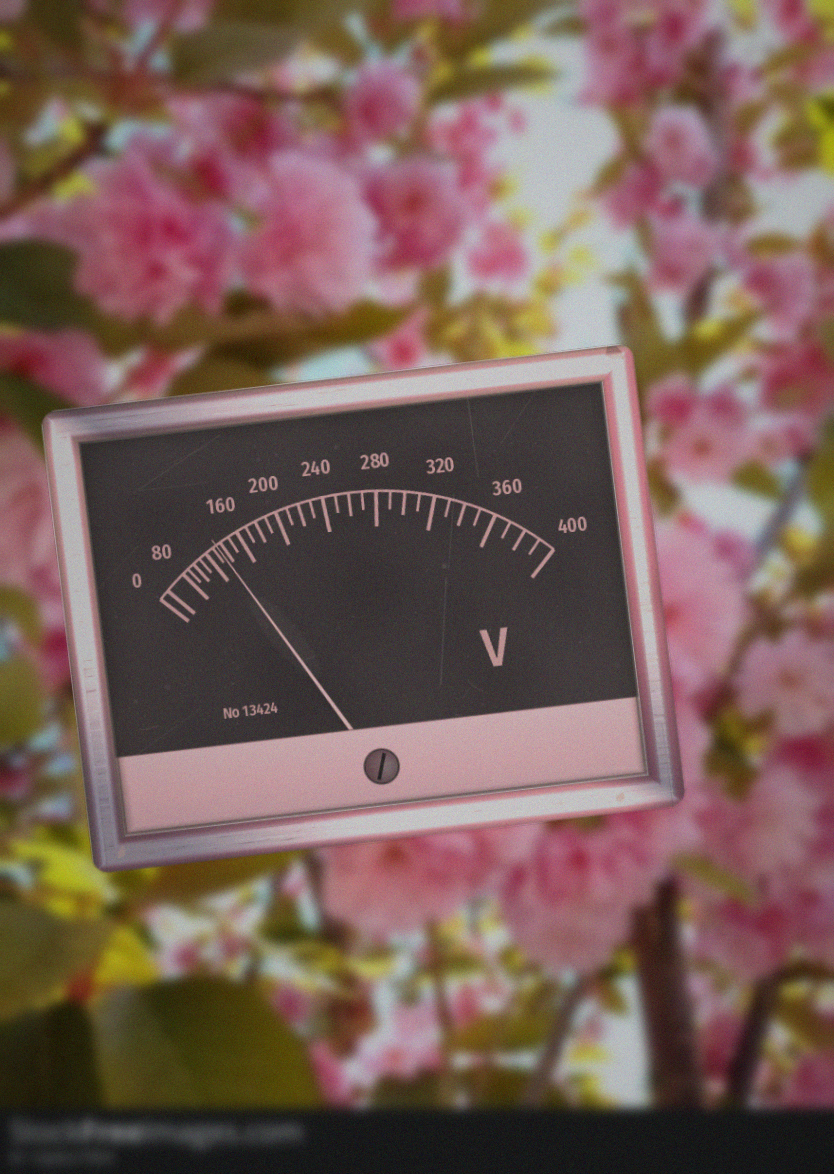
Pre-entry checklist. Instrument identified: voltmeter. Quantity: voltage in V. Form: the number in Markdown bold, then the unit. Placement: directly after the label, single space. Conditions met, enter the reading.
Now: **135** V
